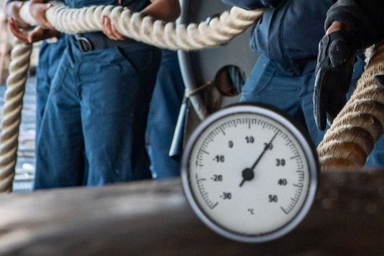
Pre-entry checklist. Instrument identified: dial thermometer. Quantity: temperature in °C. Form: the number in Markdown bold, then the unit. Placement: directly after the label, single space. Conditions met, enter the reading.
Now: **20** °C
